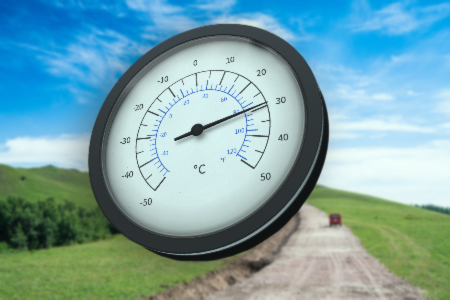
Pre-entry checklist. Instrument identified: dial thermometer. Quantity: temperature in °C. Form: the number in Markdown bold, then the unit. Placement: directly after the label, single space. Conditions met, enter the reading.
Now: **30** °C
